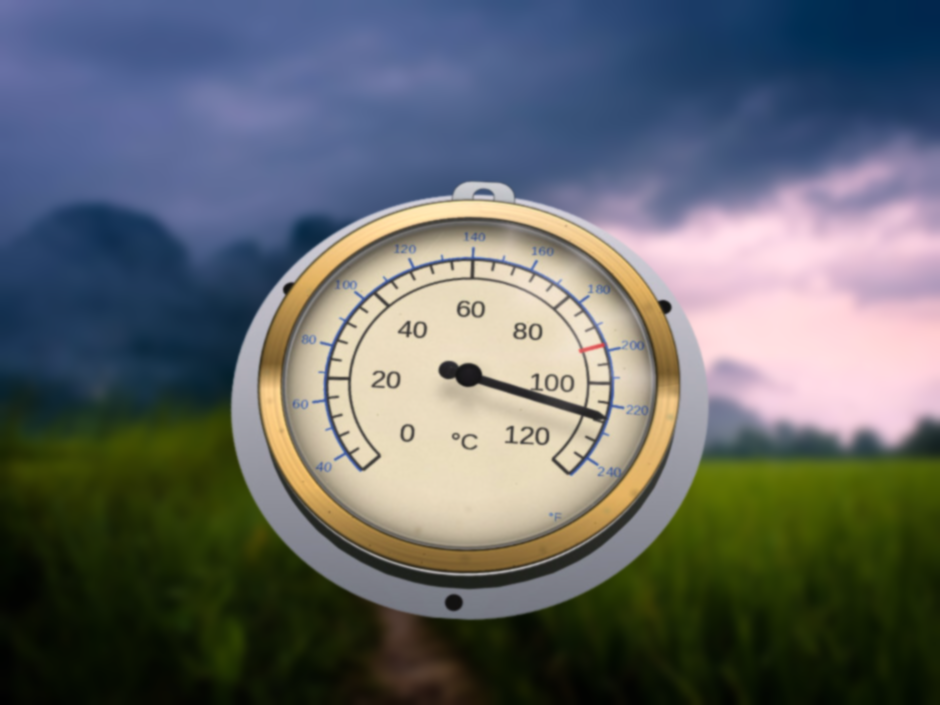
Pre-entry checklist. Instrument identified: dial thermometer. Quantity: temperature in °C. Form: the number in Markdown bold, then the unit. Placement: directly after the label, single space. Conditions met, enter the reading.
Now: **108** °C
